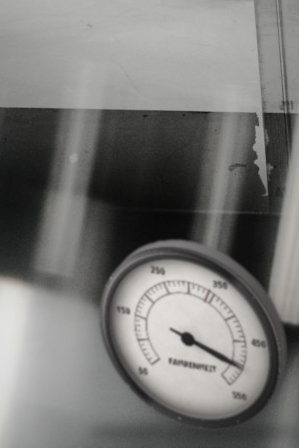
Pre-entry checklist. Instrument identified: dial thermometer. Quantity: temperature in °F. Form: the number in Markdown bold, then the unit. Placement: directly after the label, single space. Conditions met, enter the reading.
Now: **500** °F
